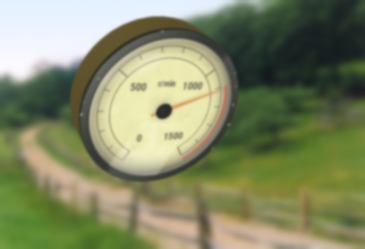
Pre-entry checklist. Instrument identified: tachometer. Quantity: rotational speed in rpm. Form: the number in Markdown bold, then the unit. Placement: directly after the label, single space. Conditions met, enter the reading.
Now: **1100** rpm
